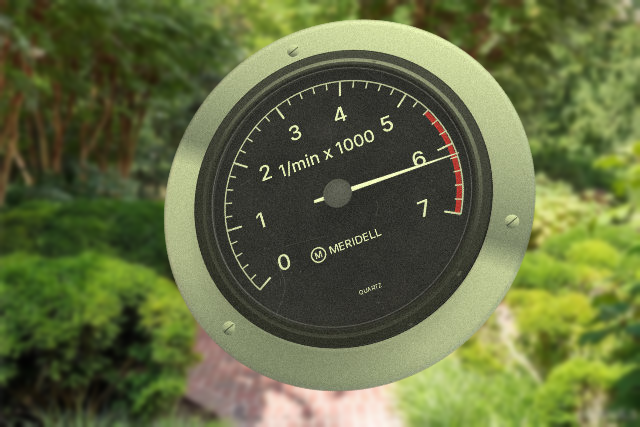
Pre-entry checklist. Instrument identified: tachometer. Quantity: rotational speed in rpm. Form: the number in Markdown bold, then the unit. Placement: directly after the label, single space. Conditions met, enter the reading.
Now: **6200** rpm
